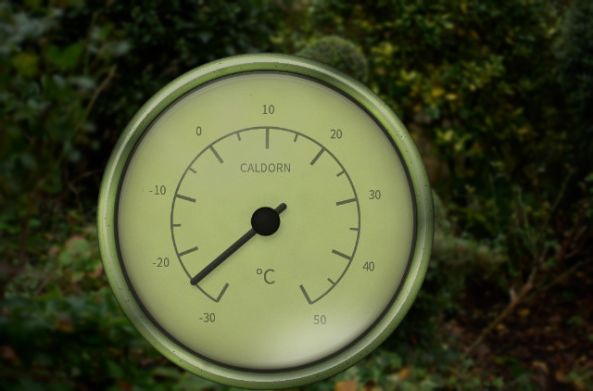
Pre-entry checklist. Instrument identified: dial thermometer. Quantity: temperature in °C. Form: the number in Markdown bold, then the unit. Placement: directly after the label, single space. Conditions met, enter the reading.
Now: **-25** °C
